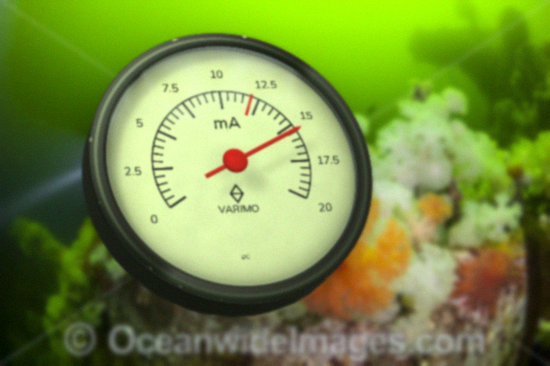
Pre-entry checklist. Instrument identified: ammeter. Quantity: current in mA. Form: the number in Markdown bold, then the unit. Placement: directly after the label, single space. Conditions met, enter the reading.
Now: **15.5** mA
